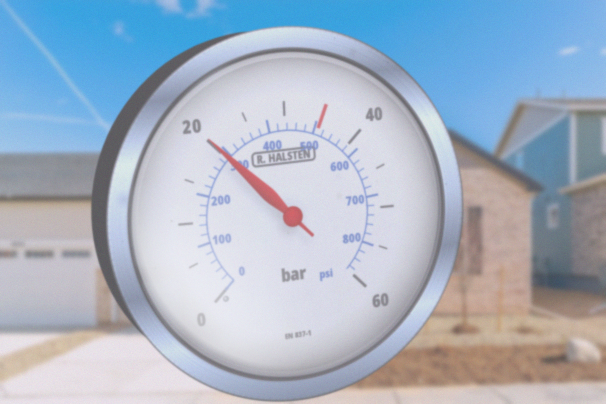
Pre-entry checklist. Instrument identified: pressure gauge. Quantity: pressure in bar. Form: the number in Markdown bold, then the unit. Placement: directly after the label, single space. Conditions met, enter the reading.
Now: **20** bar
